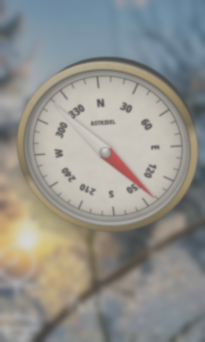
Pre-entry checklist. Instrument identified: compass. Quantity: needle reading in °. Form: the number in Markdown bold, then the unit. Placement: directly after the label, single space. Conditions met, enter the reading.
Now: **140** °
